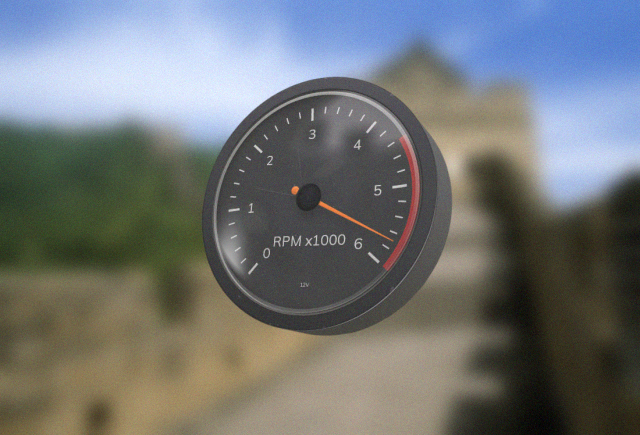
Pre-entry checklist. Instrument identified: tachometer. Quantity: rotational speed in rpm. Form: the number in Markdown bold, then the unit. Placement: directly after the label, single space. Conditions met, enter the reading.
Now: **5700** rpm
